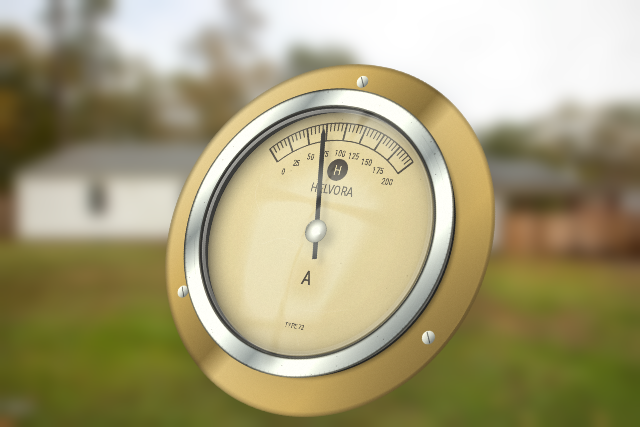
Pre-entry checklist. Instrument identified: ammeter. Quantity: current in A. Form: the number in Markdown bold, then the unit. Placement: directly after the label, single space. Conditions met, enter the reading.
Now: **75** A
